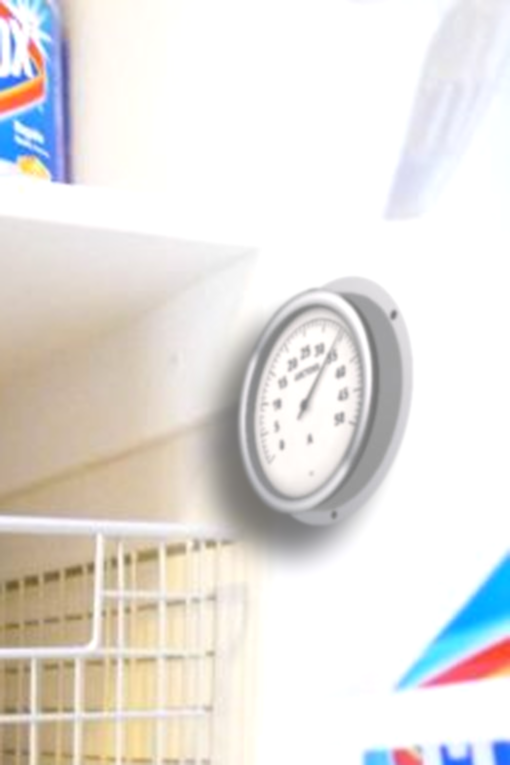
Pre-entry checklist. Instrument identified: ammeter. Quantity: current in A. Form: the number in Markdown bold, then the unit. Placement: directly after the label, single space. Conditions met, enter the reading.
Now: **35** A
